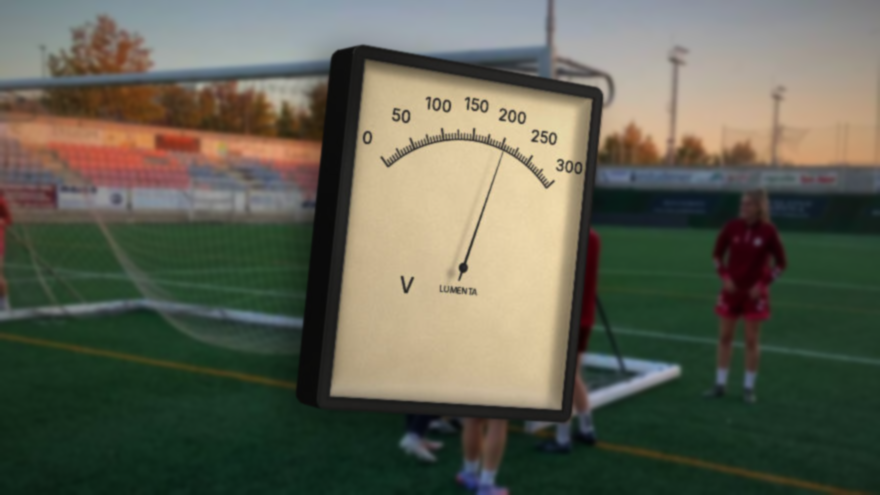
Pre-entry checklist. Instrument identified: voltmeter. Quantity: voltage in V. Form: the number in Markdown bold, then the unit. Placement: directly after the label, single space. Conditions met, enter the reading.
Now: **200** V
